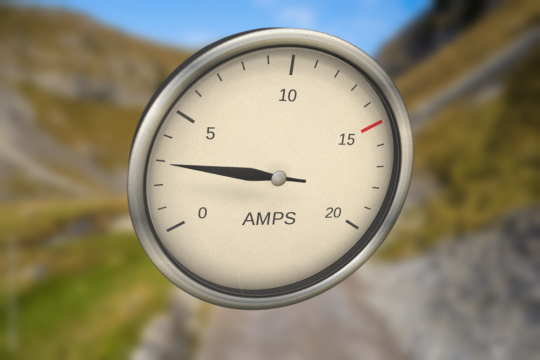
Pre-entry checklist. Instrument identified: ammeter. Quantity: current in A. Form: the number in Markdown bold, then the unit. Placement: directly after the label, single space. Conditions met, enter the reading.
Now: **3** A
